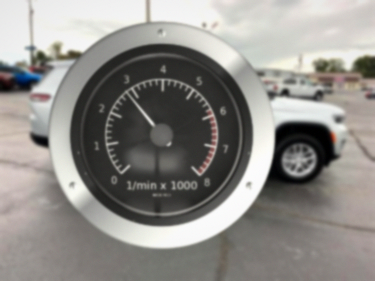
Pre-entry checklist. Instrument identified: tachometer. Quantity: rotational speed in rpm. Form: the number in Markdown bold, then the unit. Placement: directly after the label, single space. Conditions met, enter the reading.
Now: **2800** rpm
